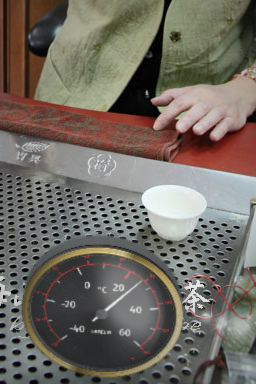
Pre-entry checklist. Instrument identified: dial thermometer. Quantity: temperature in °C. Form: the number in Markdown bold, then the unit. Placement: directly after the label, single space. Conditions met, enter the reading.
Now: **25** °C
